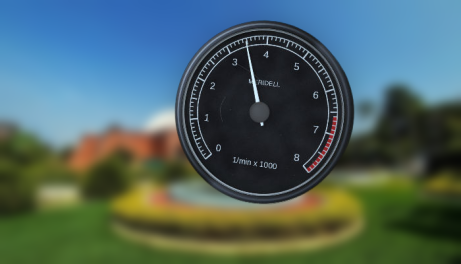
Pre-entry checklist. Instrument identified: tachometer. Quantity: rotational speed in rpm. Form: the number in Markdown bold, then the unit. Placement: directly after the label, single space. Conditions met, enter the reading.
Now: **3500** rpm
